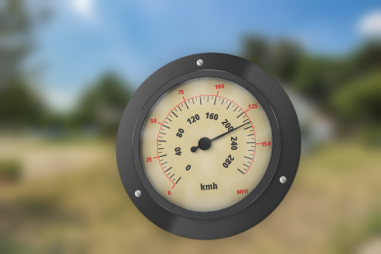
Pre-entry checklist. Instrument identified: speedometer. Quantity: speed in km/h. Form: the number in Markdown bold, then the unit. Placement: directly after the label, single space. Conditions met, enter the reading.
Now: **215** km/h
